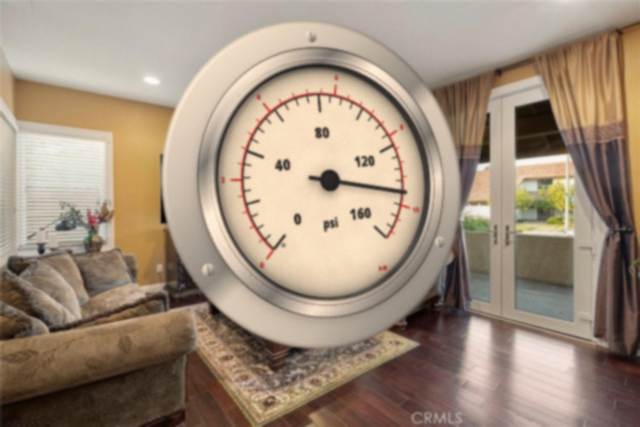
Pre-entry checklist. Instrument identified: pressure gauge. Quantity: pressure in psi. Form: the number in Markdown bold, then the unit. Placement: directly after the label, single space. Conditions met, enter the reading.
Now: **140** psi
